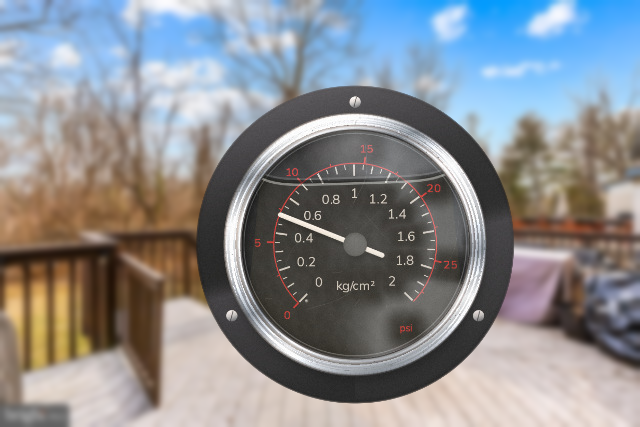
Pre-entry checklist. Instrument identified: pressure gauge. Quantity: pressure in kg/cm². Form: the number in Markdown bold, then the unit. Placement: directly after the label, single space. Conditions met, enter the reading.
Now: **0.5** kg/cm²
